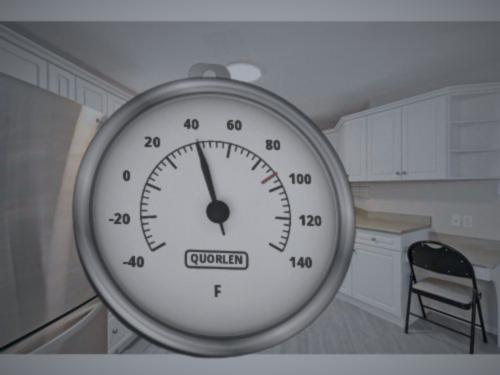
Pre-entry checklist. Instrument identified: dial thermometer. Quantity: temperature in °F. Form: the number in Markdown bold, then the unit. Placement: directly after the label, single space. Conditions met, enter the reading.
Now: **40** °F
